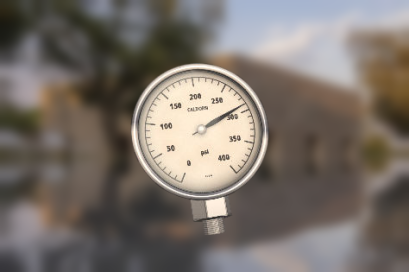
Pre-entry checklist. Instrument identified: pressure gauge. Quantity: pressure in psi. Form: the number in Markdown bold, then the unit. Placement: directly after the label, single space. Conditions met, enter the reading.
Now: **290** psi
